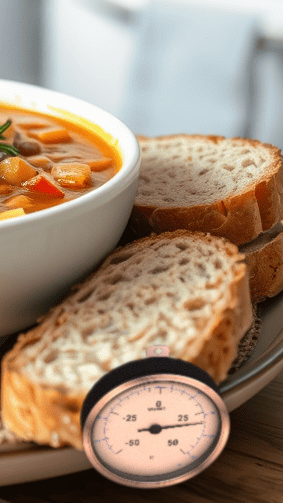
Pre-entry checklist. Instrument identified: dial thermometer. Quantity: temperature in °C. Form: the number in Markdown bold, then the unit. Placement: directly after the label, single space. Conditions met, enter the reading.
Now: **30** °C
